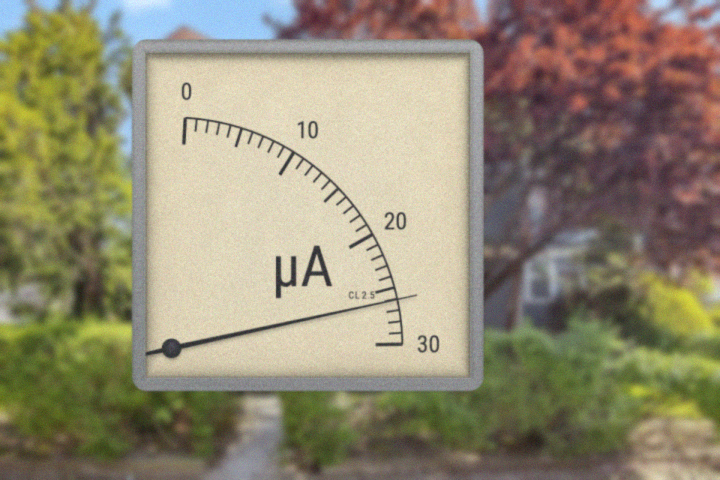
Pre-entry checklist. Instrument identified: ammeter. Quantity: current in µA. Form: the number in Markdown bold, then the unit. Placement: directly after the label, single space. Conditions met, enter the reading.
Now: **26** µA
